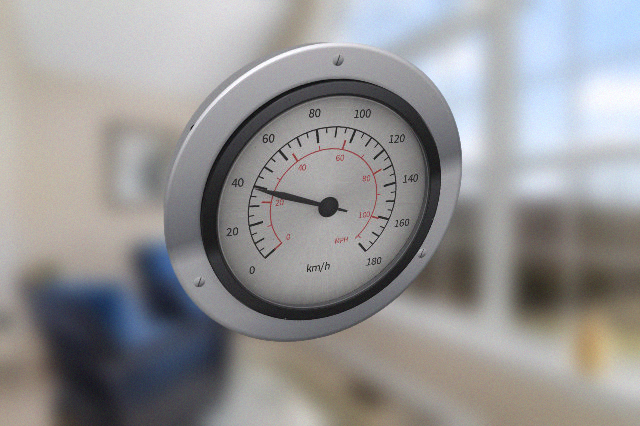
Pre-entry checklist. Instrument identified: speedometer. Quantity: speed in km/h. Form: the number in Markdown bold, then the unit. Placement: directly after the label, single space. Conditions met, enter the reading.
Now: **40** km/h
